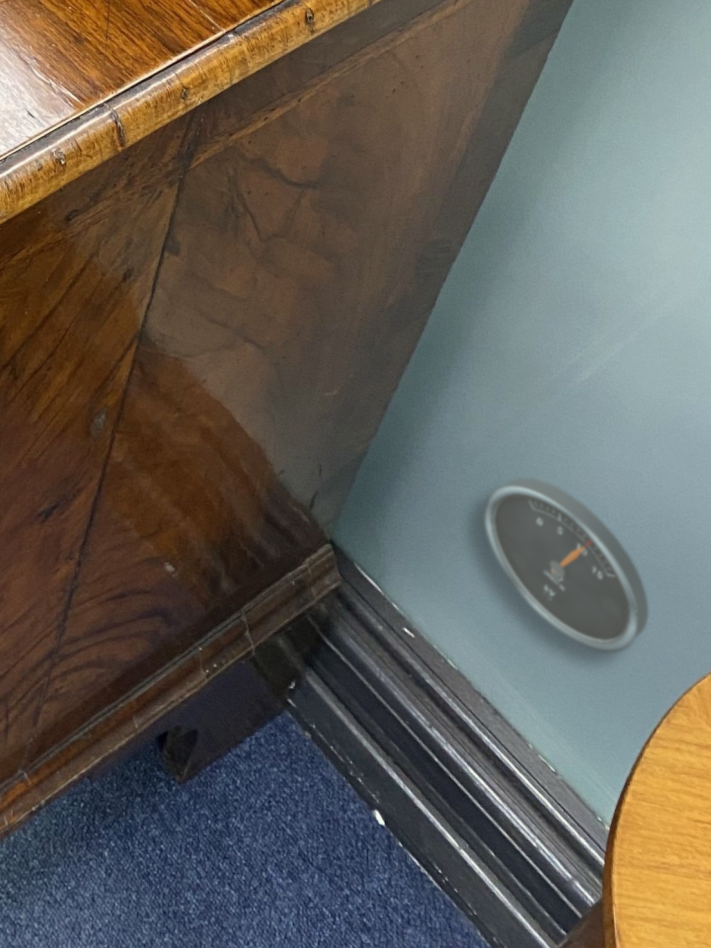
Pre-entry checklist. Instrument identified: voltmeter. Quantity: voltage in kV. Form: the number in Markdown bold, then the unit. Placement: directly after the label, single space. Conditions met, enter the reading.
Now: **10** kV
